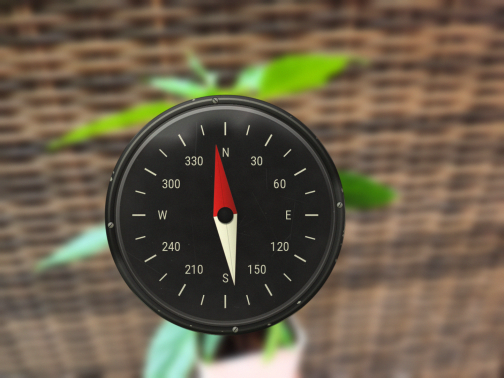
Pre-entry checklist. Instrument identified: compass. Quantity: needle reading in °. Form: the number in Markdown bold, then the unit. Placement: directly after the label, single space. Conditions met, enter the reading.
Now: **352.5** °
